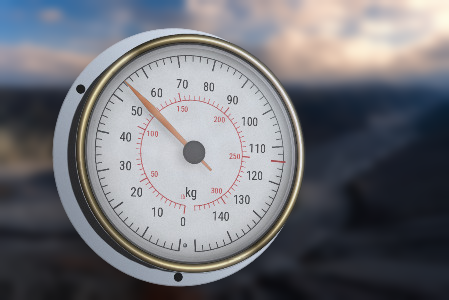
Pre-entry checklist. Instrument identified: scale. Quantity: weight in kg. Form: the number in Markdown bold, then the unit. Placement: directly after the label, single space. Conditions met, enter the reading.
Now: **54** kg
